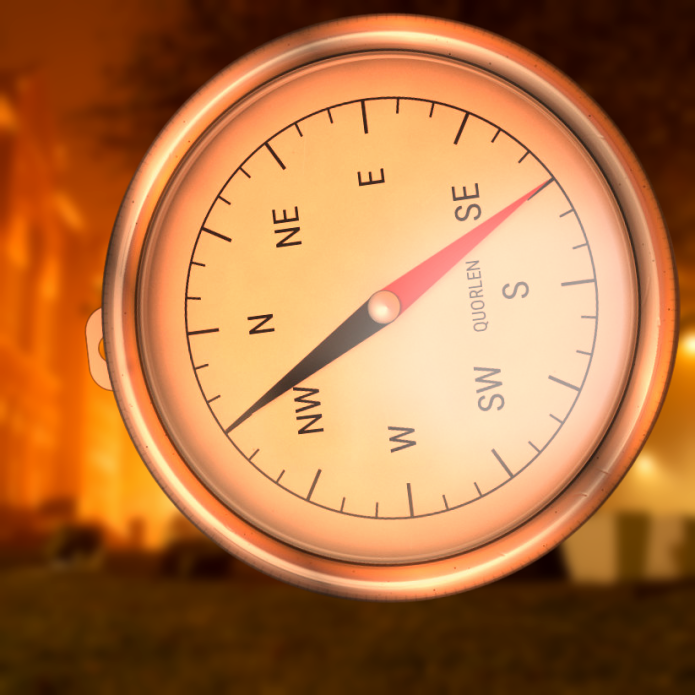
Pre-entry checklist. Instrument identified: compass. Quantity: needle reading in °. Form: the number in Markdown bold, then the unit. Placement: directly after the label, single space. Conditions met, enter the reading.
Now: **150** °
